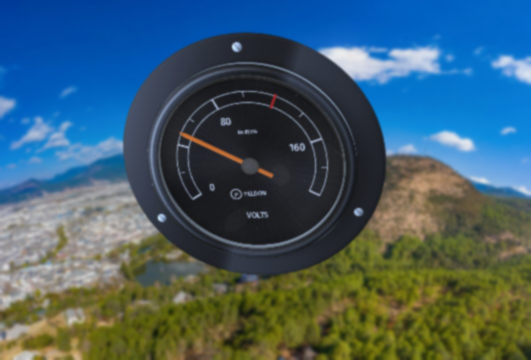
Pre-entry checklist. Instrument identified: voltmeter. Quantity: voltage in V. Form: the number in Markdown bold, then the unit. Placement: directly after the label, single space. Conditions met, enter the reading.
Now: **50** V
